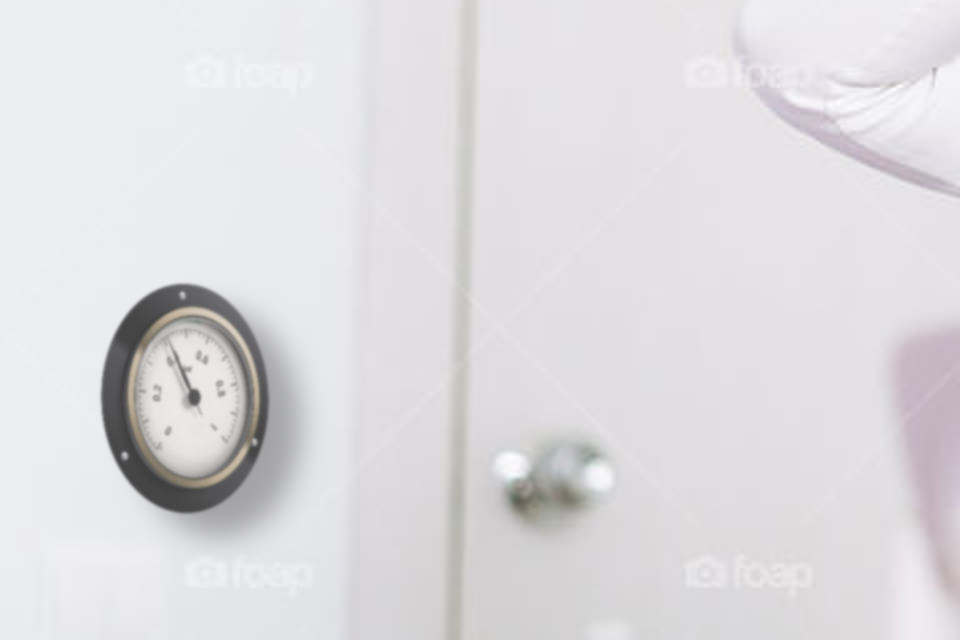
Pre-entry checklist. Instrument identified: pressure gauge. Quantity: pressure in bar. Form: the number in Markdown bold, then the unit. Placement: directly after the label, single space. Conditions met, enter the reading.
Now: **0.4** bar
